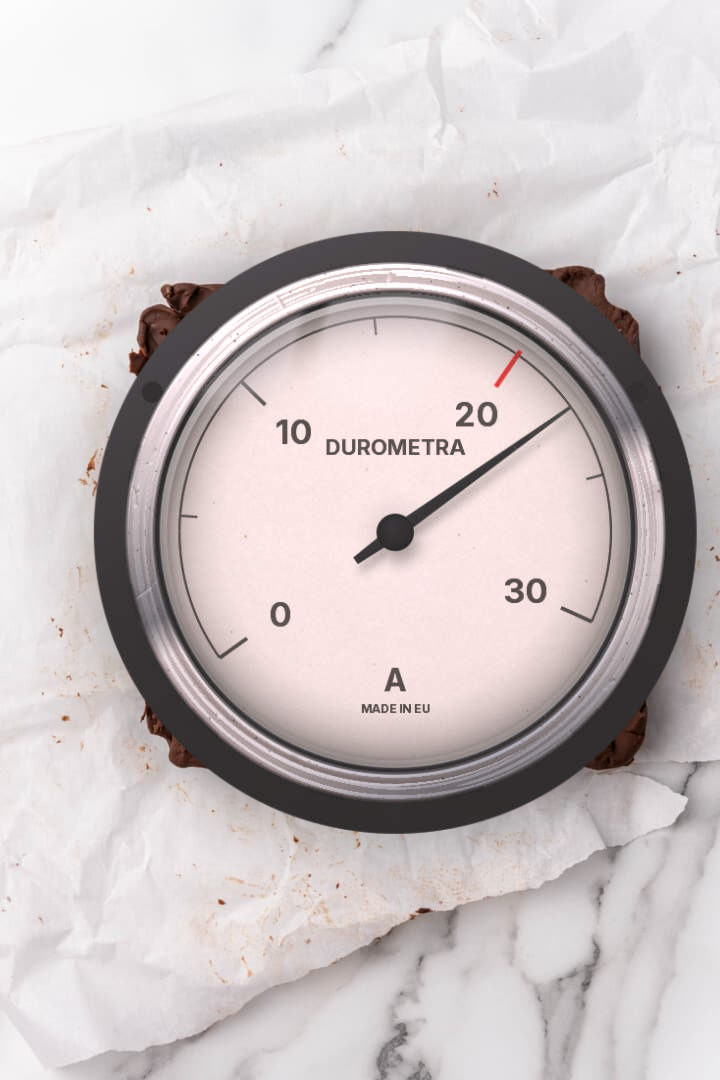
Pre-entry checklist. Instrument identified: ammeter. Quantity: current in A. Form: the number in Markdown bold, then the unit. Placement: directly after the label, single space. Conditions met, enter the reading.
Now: **22.5** A
